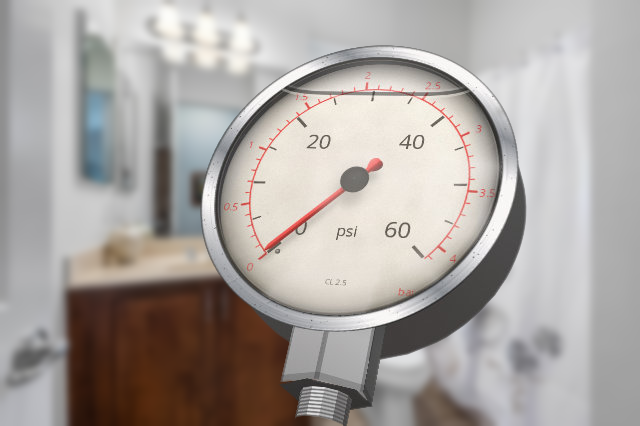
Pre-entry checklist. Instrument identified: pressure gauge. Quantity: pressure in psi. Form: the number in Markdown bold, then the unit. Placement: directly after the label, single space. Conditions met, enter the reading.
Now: **0** psi
